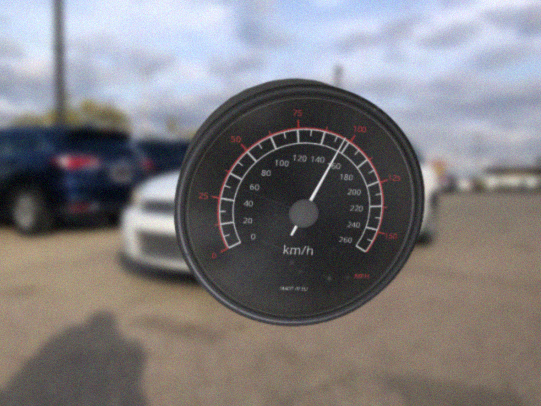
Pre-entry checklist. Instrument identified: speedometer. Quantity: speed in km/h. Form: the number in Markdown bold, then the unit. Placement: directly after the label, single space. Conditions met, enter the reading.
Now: **155** km/h
